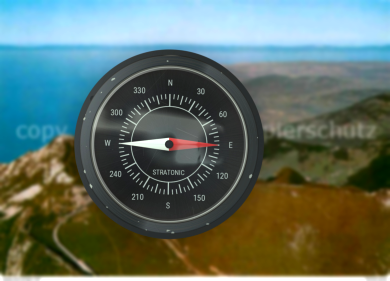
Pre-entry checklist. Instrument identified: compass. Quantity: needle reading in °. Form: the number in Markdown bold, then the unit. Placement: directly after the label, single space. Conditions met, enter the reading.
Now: **90** °
